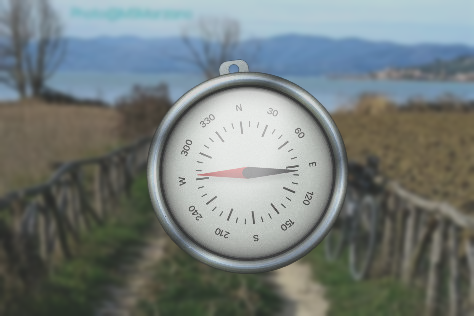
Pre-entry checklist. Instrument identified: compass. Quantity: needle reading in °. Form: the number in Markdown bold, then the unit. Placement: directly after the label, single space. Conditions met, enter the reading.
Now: **275** °
